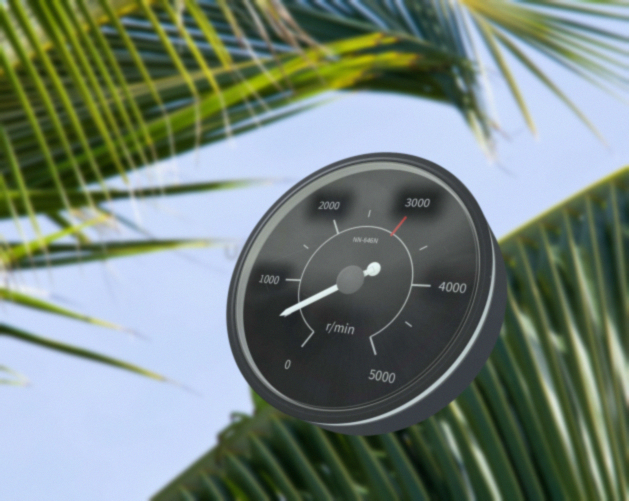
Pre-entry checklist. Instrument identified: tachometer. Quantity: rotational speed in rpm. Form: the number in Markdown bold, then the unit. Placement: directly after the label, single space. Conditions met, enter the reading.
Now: **500** rpm
